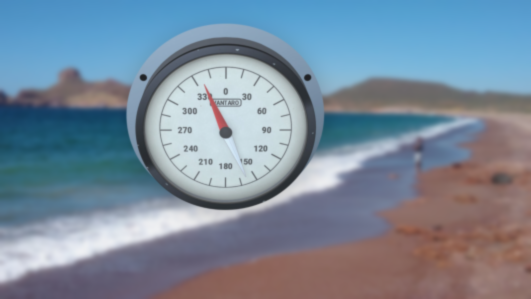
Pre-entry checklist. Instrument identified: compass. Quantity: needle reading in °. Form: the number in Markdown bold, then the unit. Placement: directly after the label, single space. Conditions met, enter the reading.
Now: **337.5** °
